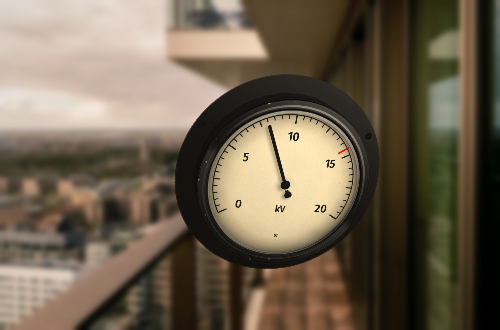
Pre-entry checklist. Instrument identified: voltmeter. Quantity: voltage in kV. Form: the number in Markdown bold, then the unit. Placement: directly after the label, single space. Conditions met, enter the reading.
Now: **8** kV
